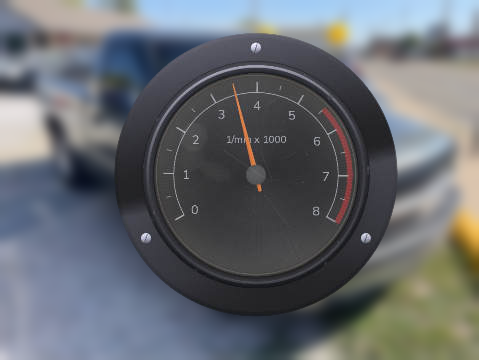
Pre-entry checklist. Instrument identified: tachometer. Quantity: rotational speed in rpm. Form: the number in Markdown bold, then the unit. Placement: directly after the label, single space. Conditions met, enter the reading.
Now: **3500** rpm
